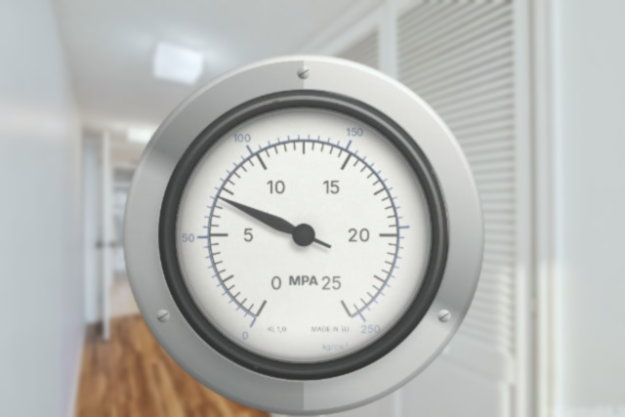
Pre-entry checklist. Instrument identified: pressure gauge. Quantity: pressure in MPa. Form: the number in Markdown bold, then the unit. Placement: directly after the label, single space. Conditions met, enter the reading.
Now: **7** MPa
